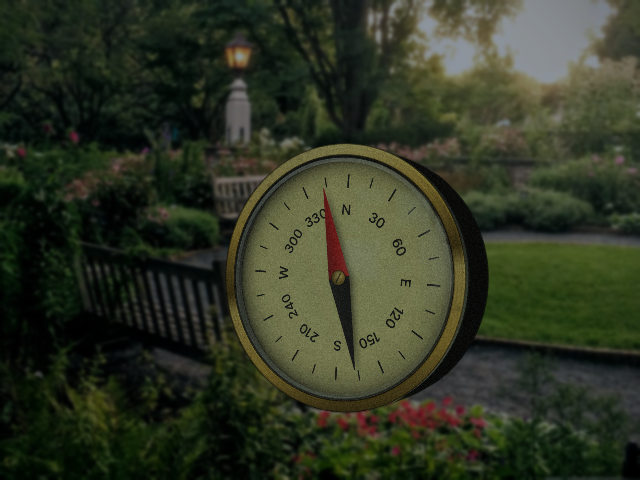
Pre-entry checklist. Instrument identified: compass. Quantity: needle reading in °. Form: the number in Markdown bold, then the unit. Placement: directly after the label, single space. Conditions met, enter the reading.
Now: **345** °
